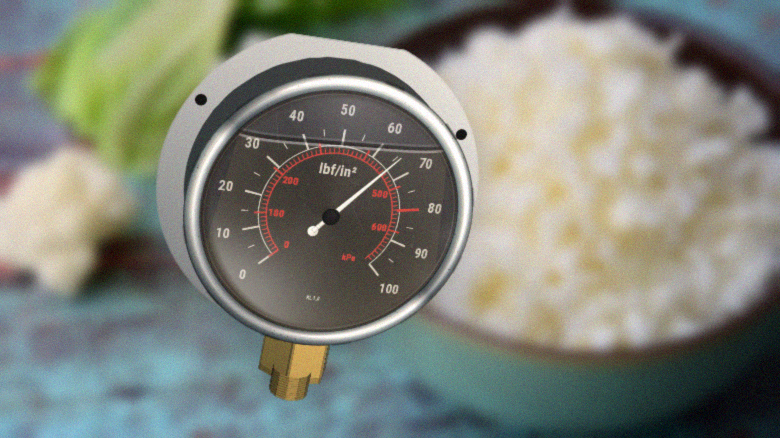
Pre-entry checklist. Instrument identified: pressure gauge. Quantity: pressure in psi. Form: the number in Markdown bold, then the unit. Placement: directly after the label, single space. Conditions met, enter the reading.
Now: **65** psi
